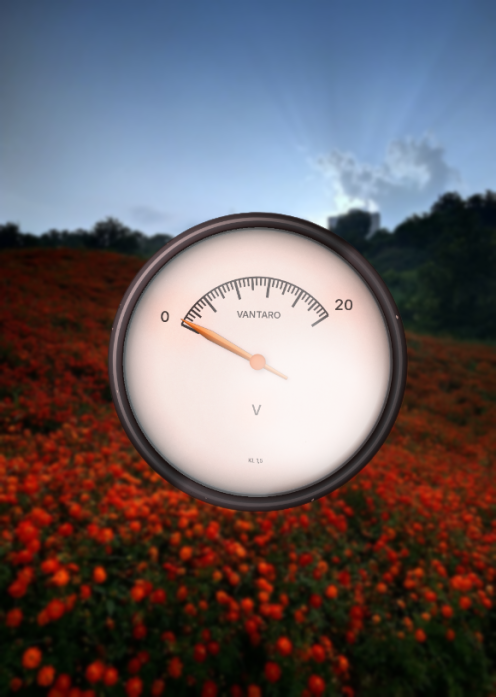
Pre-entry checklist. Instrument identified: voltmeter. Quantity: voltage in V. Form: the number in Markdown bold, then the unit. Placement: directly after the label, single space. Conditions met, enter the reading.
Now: **0.5** V
